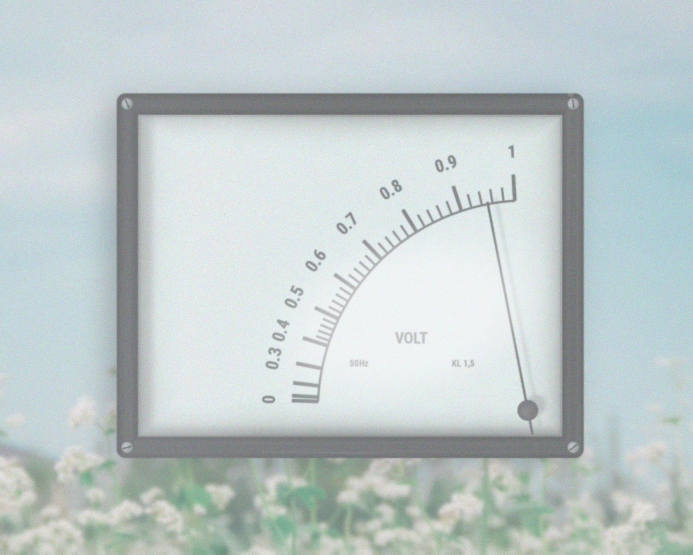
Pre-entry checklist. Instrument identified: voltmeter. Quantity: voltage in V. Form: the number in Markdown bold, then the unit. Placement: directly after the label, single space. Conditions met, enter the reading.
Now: **0.95** V
